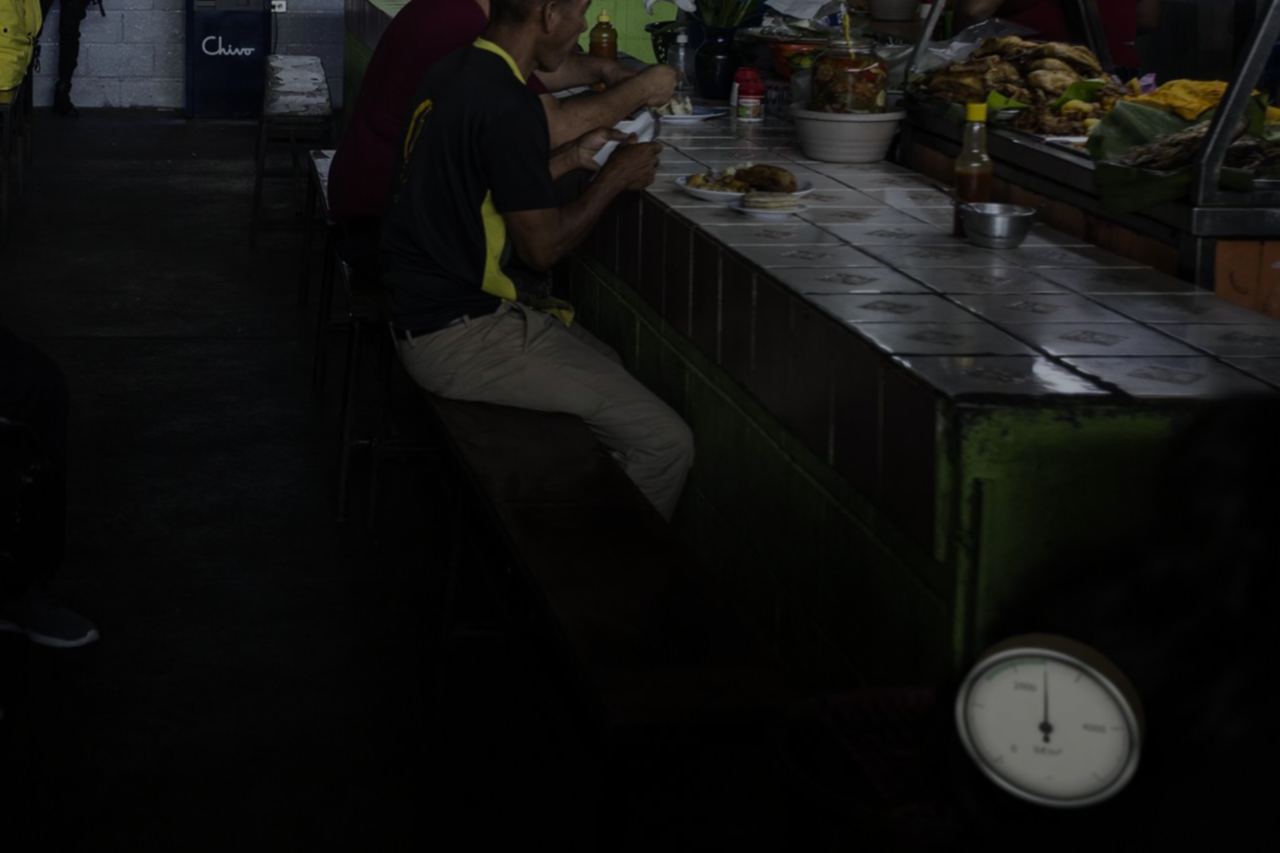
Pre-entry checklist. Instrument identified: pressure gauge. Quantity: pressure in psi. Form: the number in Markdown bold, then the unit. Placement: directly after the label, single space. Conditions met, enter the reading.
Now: **2500** psi
